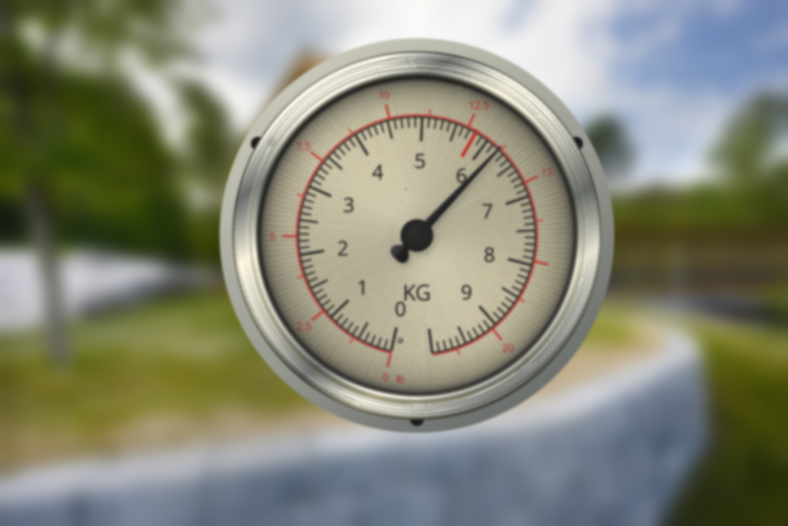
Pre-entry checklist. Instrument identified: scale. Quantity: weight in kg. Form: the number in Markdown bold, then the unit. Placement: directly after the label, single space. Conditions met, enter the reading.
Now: **6.2** kg
